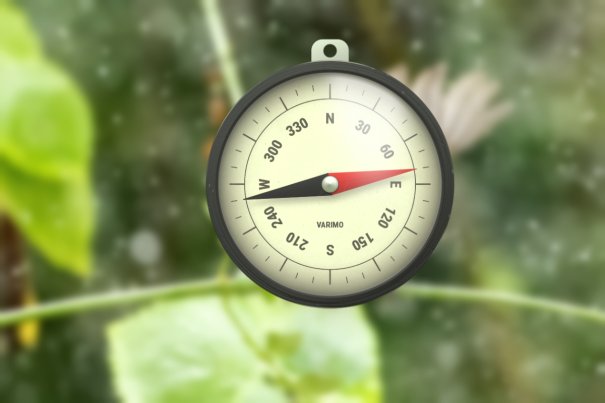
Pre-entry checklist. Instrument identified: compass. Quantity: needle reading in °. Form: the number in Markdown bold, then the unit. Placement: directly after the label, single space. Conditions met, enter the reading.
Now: **80** °
